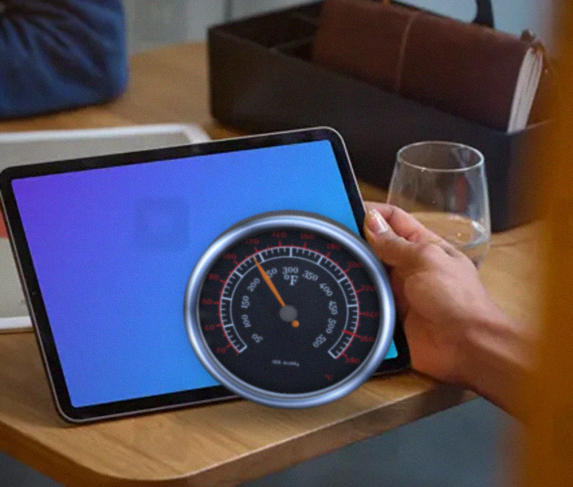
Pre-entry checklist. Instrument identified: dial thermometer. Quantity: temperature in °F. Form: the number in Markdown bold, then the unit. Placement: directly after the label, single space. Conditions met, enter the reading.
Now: **240** °F
